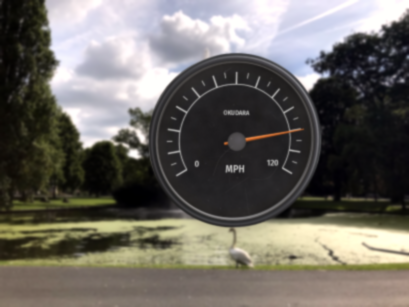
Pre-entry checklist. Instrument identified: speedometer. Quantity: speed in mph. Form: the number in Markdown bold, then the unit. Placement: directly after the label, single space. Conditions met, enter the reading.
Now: **100** mph
